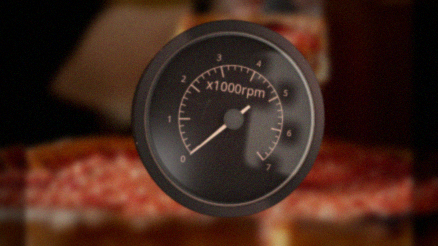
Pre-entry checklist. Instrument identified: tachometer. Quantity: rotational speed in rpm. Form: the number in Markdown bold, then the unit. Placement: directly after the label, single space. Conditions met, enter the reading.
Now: **0** rpm
